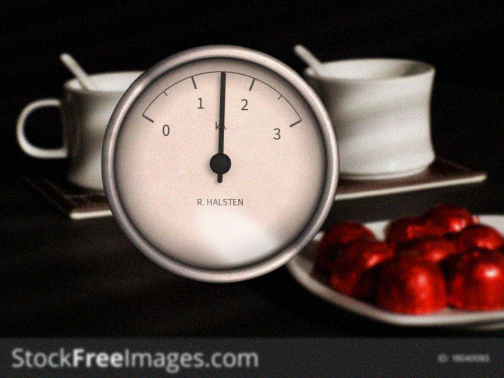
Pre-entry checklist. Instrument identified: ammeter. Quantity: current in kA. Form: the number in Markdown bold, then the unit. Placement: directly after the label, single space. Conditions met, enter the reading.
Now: **1.5** kA
